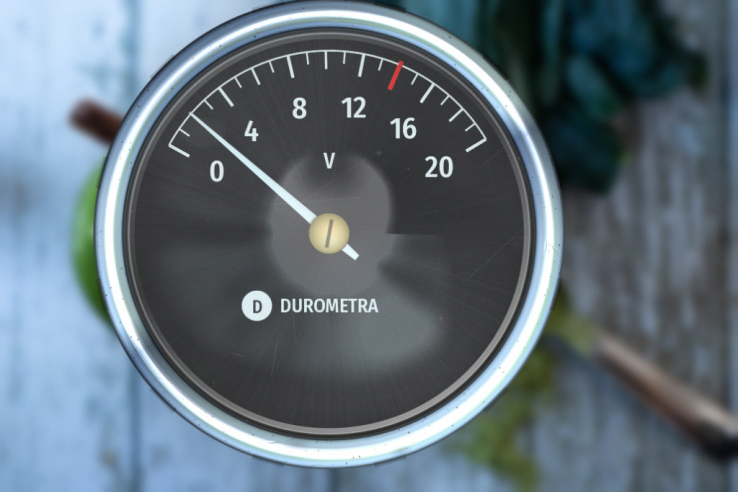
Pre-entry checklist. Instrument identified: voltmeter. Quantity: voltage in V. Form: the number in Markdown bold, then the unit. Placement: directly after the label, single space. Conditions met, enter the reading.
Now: **2** V
